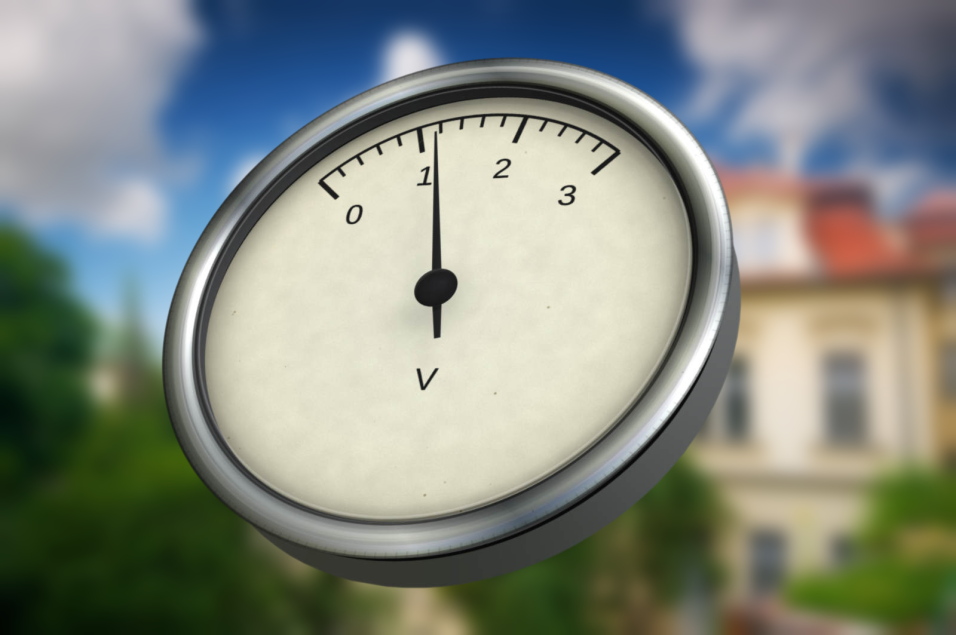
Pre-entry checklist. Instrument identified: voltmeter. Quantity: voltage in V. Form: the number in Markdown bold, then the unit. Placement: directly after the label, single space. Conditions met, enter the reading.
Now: **1.2** V
